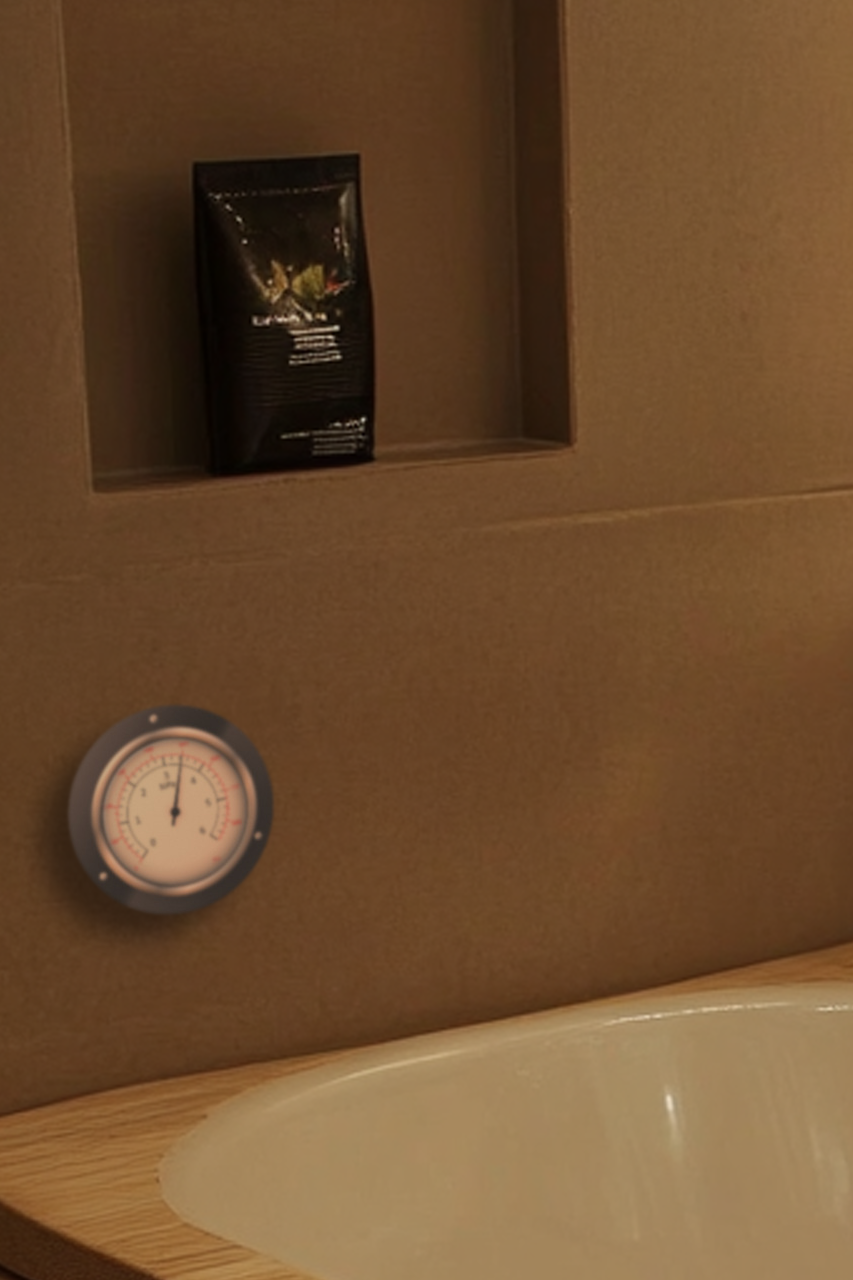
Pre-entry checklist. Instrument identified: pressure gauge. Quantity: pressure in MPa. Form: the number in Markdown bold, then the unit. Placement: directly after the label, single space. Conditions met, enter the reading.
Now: **3.4** MPa
